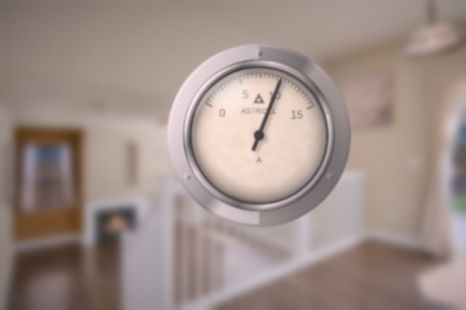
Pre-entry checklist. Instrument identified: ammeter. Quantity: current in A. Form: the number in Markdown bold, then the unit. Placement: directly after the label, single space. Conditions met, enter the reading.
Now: **10** A
